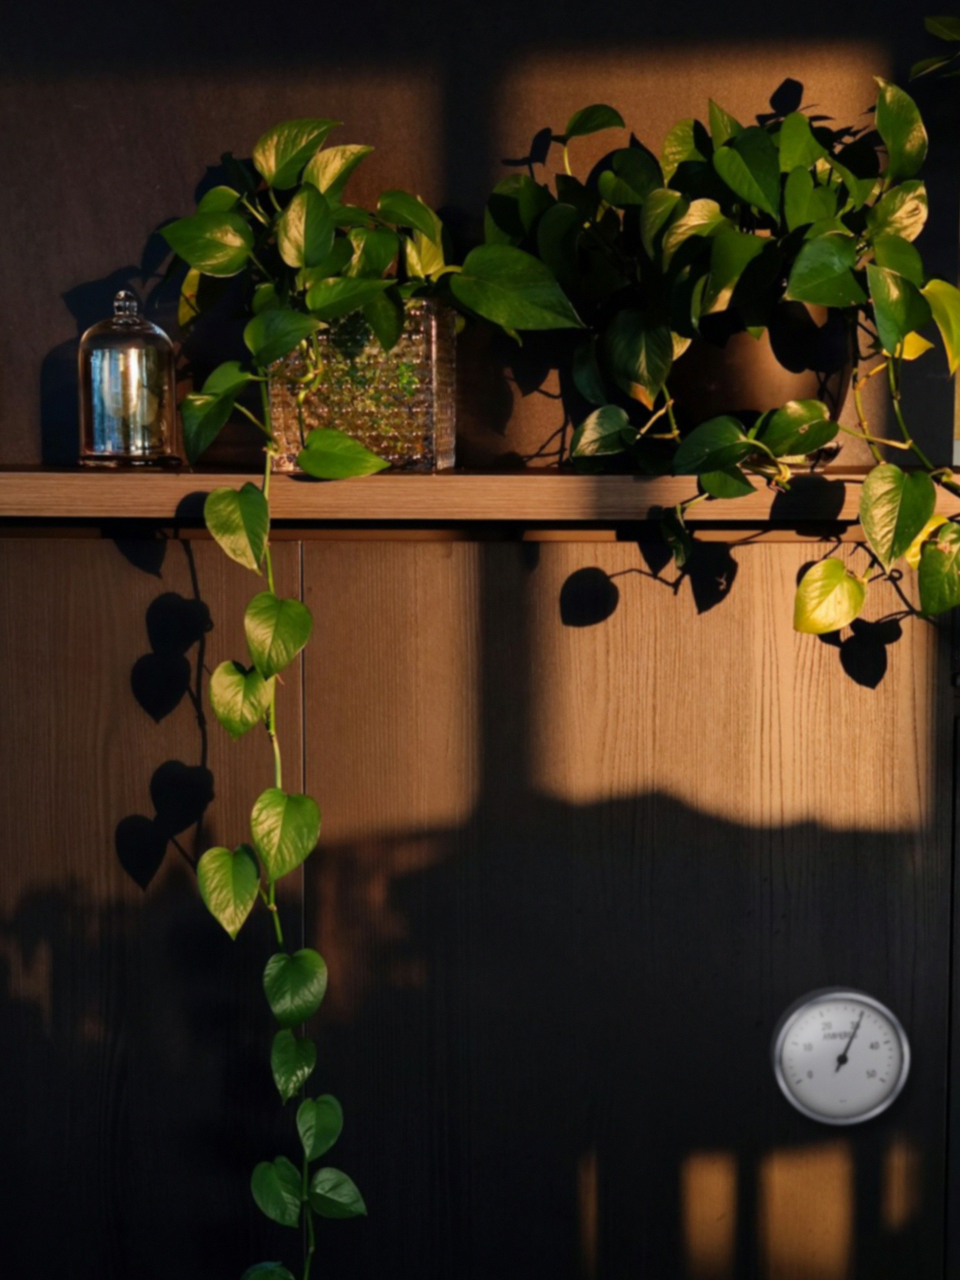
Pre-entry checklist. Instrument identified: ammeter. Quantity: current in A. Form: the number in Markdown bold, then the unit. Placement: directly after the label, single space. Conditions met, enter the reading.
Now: **30** A
